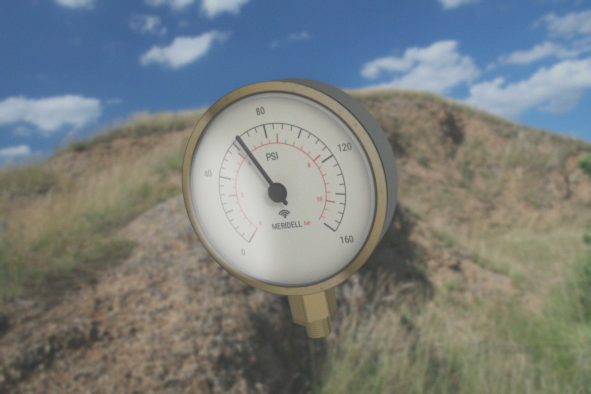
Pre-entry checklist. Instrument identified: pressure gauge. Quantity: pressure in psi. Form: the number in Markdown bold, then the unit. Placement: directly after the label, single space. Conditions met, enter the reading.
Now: **65** psi
